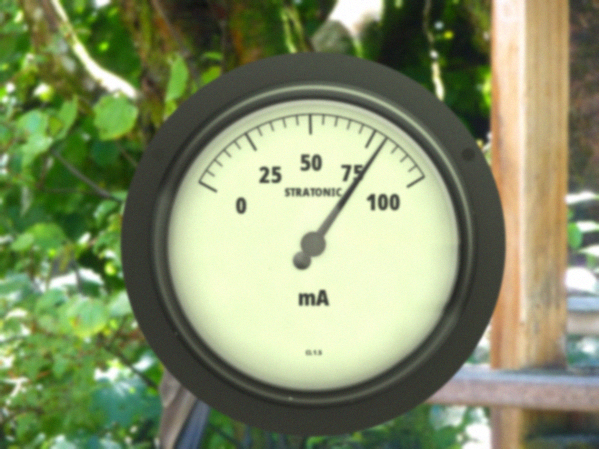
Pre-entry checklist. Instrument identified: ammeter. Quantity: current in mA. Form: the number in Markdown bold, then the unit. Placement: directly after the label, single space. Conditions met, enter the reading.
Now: **80** mA
